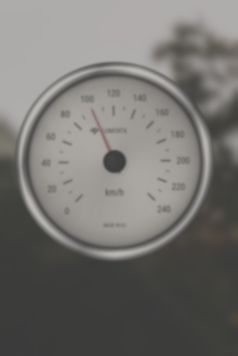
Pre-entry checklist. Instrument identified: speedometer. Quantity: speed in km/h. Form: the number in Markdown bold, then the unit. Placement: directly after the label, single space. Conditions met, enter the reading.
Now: **100** km/h
